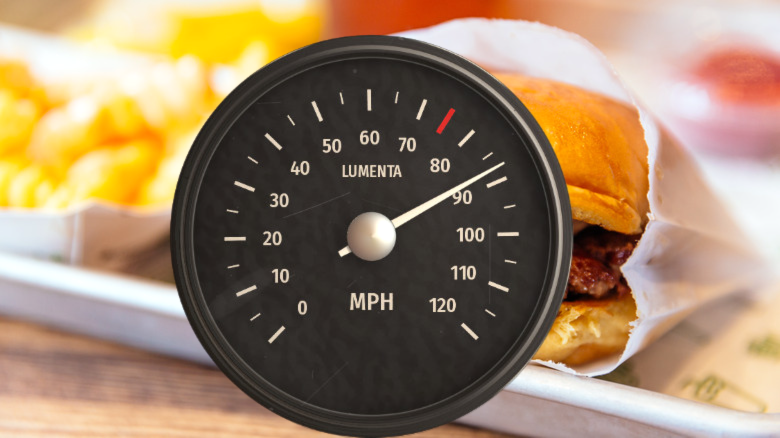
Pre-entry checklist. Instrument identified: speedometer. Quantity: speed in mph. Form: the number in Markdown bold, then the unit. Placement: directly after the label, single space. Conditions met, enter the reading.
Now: **87.5** mph
